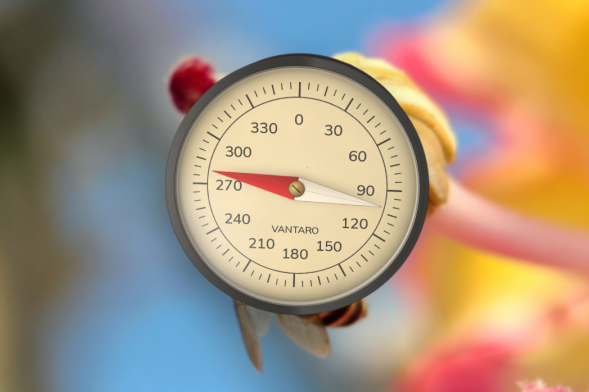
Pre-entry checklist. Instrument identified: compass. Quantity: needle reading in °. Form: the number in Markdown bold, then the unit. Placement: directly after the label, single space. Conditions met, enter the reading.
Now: **280** °
